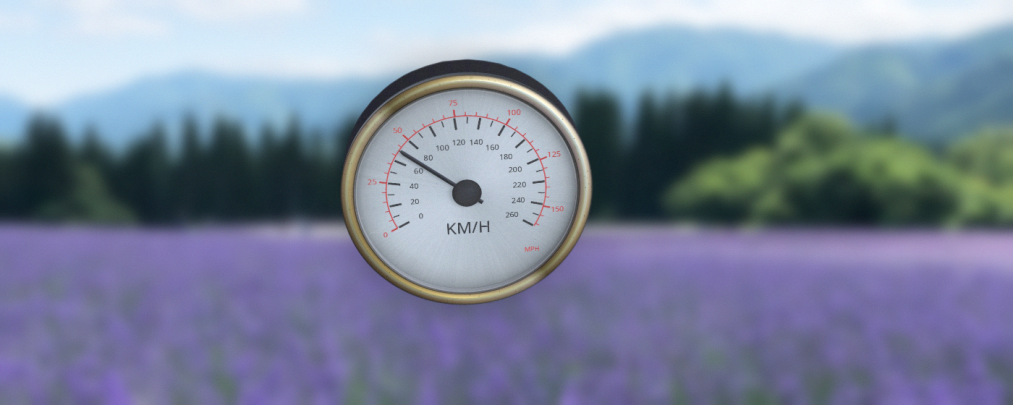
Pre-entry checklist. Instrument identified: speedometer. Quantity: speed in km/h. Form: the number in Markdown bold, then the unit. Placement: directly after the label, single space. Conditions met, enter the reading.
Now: **70** km/h
